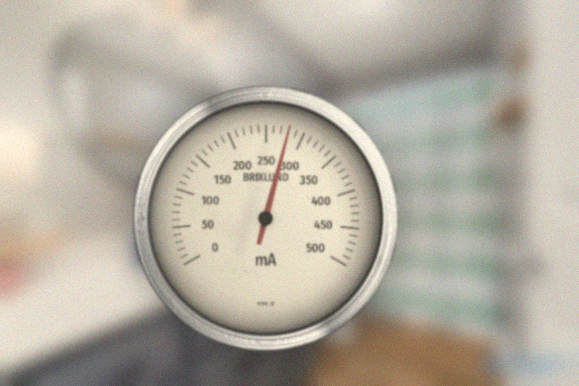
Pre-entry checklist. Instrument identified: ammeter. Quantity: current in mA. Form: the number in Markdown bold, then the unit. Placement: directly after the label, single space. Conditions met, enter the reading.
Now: **280** mA
